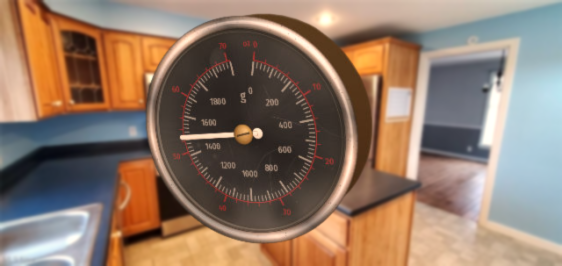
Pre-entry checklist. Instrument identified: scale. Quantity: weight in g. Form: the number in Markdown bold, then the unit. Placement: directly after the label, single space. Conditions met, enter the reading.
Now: **1500** g
